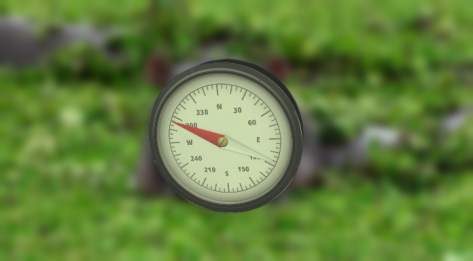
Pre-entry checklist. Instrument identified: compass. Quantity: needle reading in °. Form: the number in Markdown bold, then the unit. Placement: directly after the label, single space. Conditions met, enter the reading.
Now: **295** °
